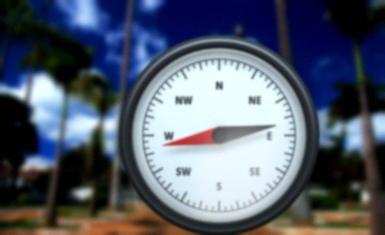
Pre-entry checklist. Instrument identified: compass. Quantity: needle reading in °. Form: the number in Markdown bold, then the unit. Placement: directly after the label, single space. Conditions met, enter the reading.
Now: **260** °
